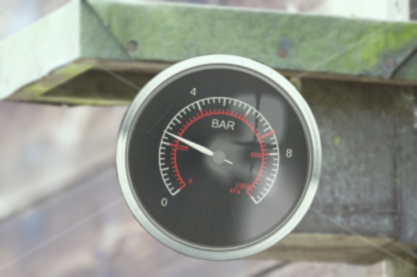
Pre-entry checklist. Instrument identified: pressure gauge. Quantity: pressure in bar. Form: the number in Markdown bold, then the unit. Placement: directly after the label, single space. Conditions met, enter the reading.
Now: **2.4** bar
